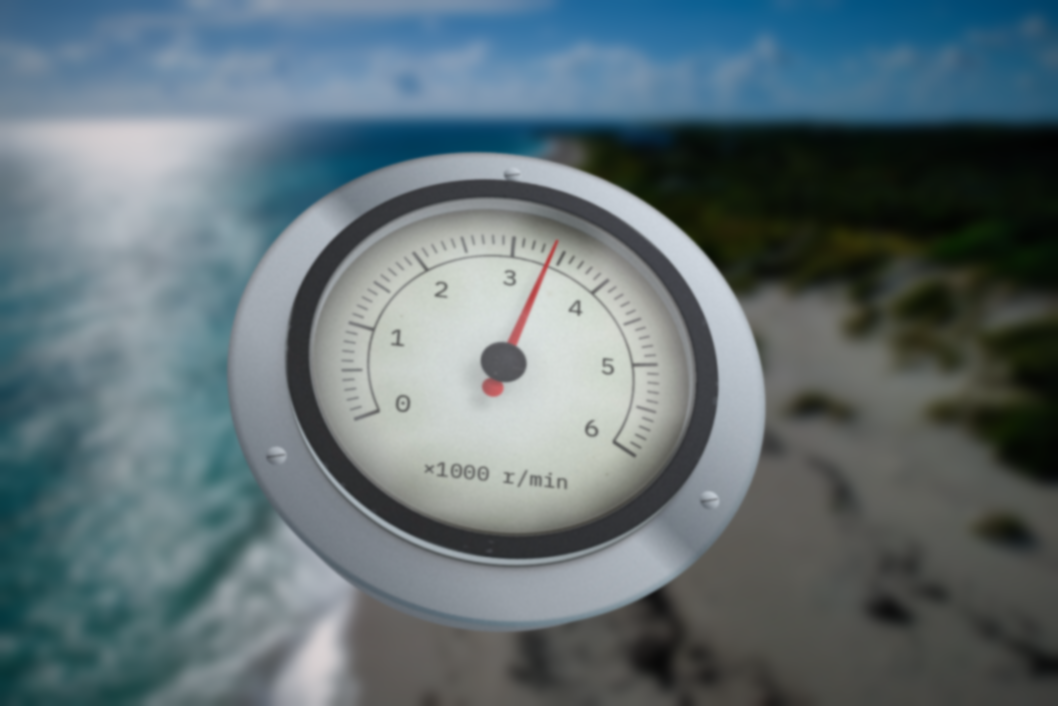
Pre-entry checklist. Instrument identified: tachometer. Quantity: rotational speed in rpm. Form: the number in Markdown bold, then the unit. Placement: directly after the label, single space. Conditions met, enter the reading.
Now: **3400** rpm
